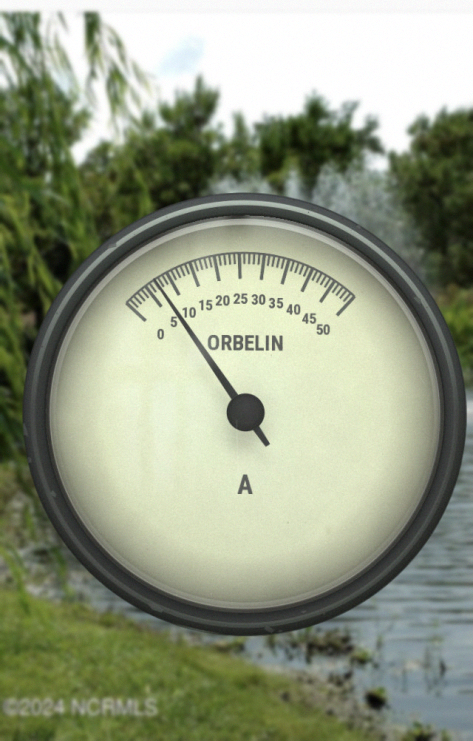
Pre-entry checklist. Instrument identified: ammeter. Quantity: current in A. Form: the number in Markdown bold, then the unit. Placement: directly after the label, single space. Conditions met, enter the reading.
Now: **7** A
